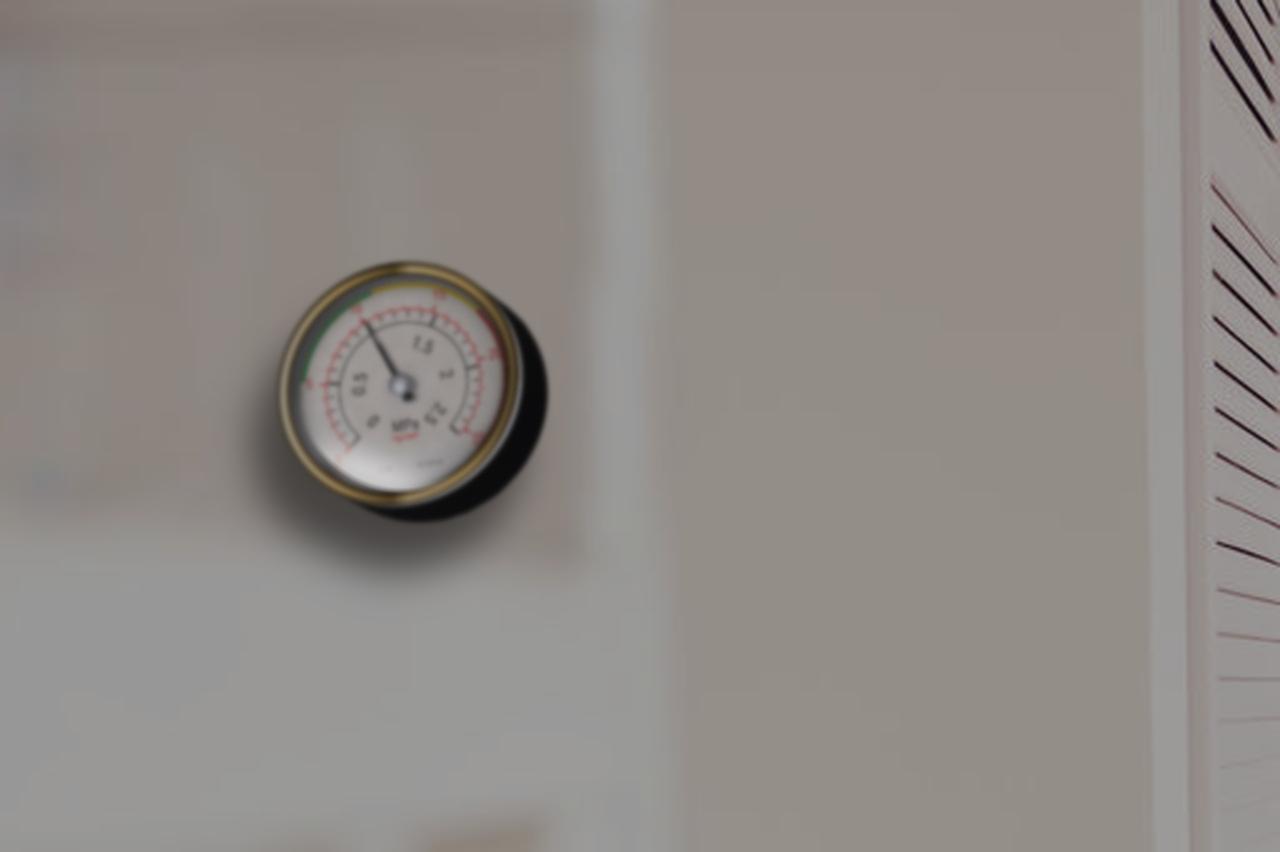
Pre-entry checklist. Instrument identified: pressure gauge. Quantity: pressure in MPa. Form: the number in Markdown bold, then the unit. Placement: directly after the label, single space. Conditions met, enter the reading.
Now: **1** MPa
